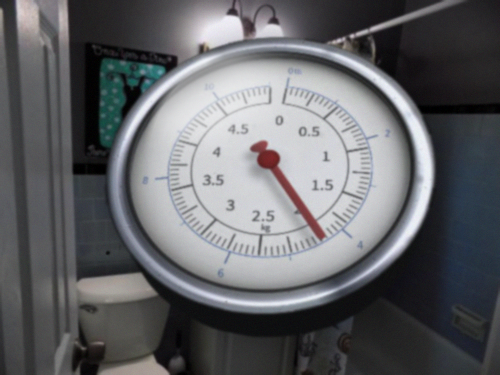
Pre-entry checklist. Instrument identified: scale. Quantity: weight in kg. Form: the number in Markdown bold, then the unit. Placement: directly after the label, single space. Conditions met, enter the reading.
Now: **2** kg
